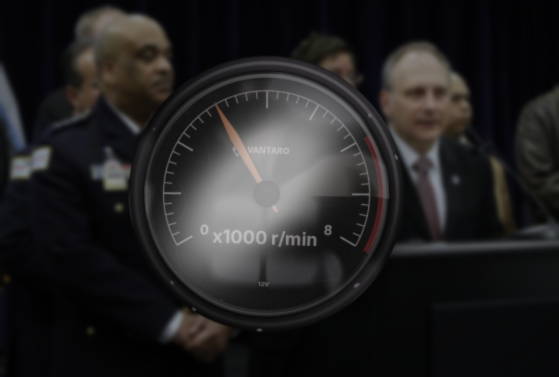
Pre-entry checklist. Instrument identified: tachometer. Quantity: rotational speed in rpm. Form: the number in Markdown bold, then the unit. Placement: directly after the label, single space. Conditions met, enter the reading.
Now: **3000** rpm
